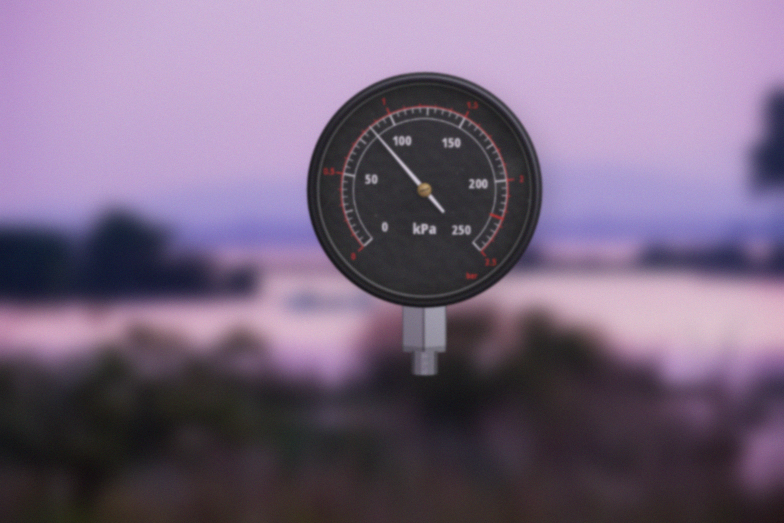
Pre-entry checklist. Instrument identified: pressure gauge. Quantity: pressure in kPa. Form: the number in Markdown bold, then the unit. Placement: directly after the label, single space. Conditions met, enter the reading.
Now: **85** kPa
